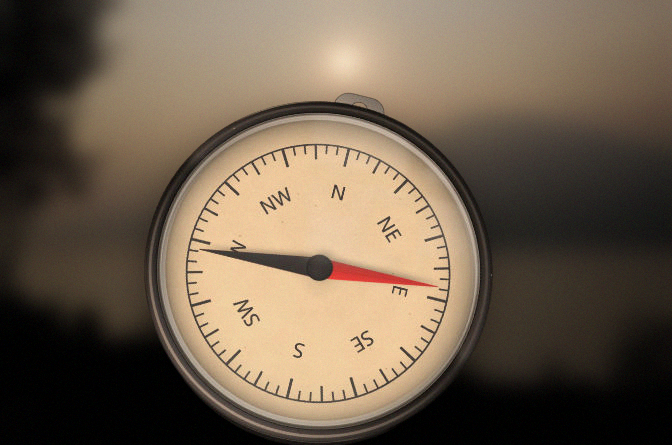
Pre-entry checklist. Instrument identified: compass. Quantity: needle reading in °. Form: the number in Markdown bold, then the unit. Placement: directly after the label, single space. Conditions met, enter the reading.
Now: **85** °
